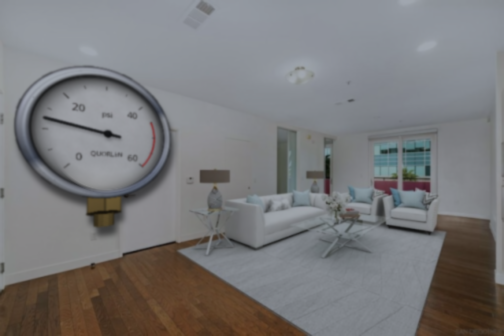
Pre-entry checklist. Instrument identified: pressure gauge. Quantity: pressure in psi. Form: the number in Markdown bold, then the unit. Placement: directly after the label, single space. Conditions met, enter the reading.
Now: **12.5** psi
